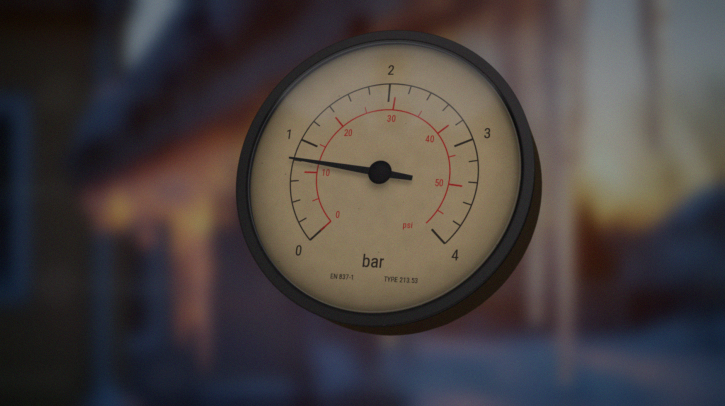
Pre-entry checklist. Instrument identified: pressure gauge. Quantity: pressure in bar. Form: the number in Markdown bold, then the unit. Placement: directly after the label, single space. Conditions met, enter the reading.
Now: **0.8** bar
